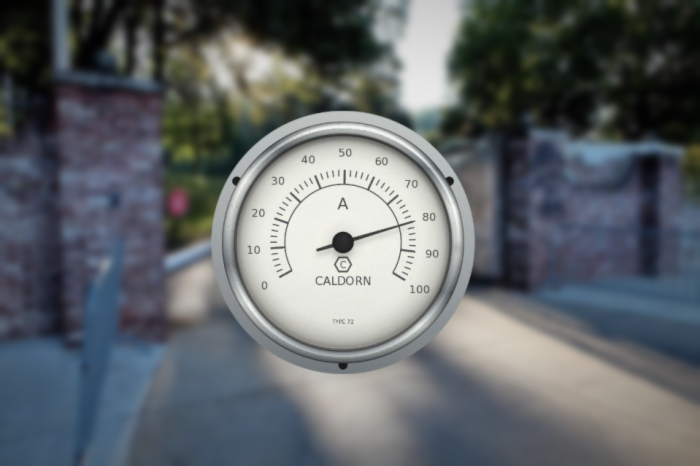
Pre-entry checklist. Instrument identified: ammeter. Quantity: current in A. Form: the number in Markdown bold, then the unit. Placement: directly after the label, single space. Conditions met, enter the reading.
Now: **80** A
